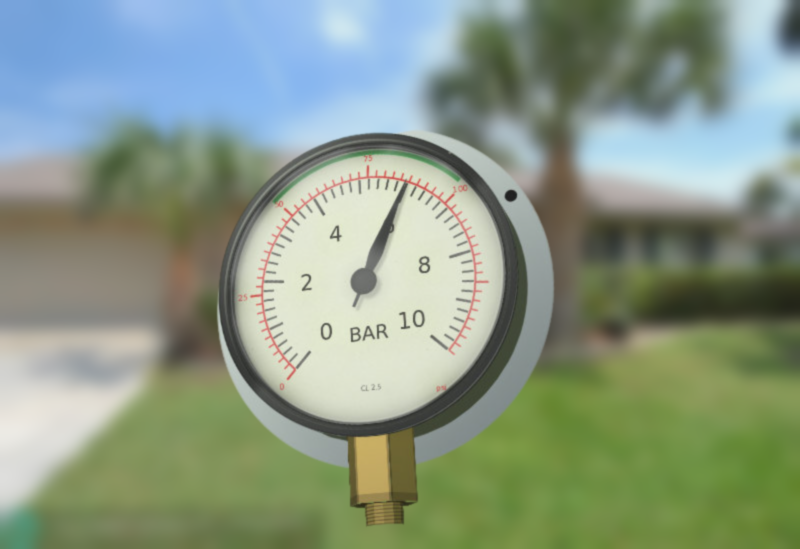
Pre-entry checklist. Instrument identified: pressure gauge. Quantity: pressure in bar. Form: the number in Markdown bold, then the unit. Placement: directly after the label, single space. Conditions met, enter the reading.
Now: **6** bar
